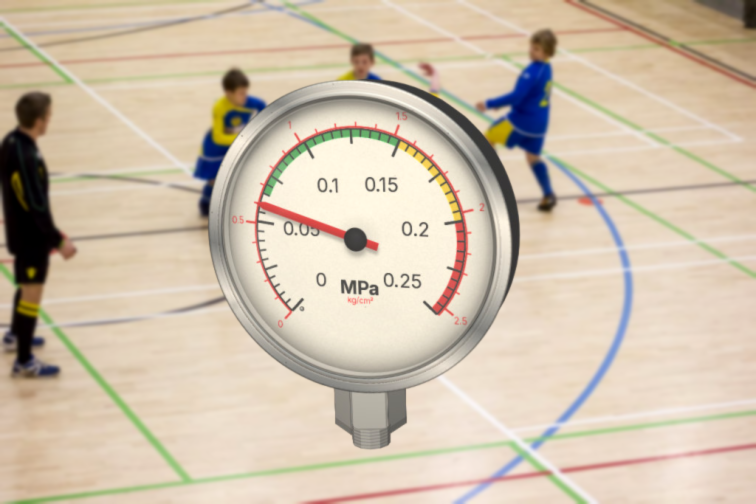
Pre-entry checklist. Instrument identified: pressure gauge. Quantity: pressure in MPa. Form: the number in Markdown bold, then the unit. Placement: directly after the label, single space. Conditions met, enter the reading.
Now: **0.06** MPa
